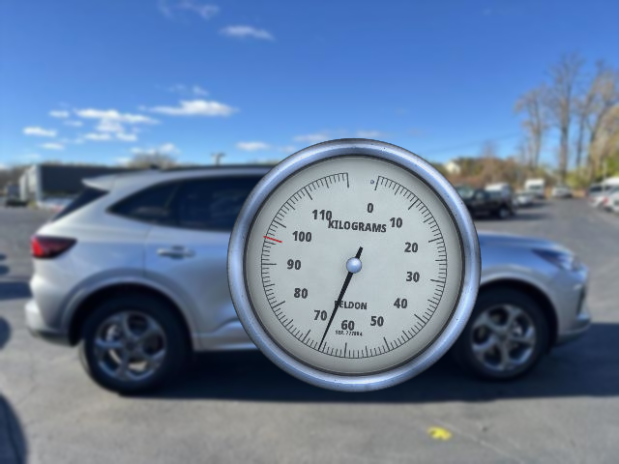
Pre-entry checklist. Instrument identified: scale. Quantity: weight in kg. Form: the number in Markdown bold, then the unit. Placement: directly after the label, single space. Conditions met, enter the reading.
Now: **66** kg
